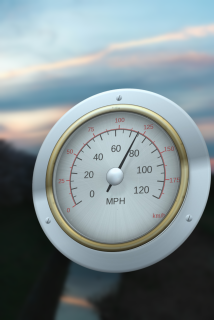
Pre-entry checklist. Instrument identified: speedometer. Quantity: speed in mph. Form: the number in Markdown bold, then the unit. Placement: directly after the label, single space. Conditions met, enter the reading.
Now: **75** mph
